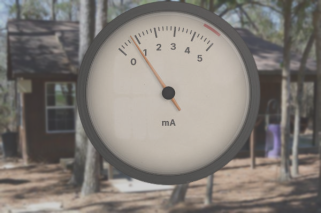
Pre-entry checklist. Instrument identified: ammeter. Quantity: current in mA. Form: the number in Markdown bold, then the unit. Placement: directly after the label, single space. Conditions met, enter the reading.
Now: **0.8** mA
